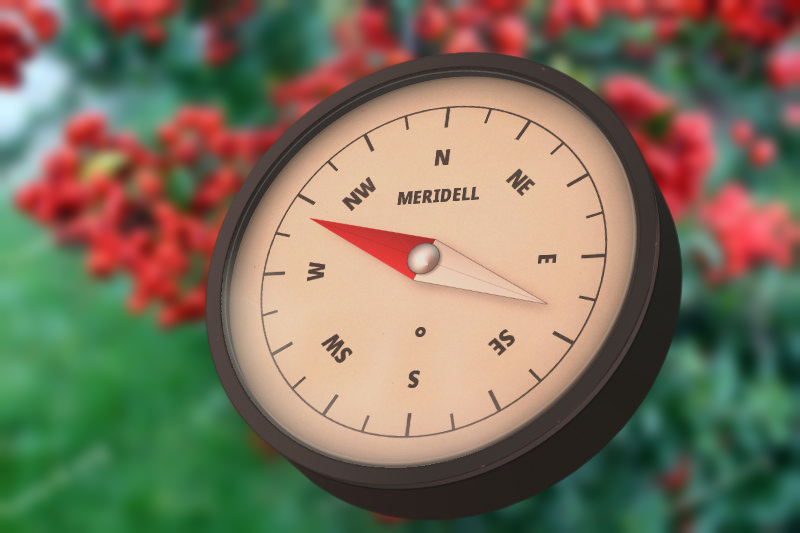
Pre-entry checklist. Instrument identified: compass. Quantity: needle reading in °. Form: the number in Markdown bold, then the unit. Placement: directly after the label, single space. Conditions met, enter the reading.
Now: **292.5** °
